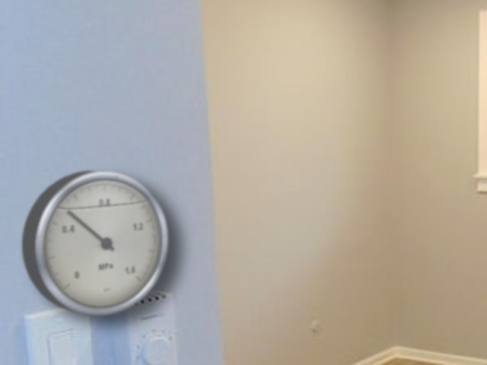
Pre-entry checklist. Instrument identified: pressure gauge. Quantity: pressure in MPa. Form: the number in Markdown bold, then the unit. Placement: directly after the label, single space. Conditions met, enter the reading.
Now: **0.5** MPa
